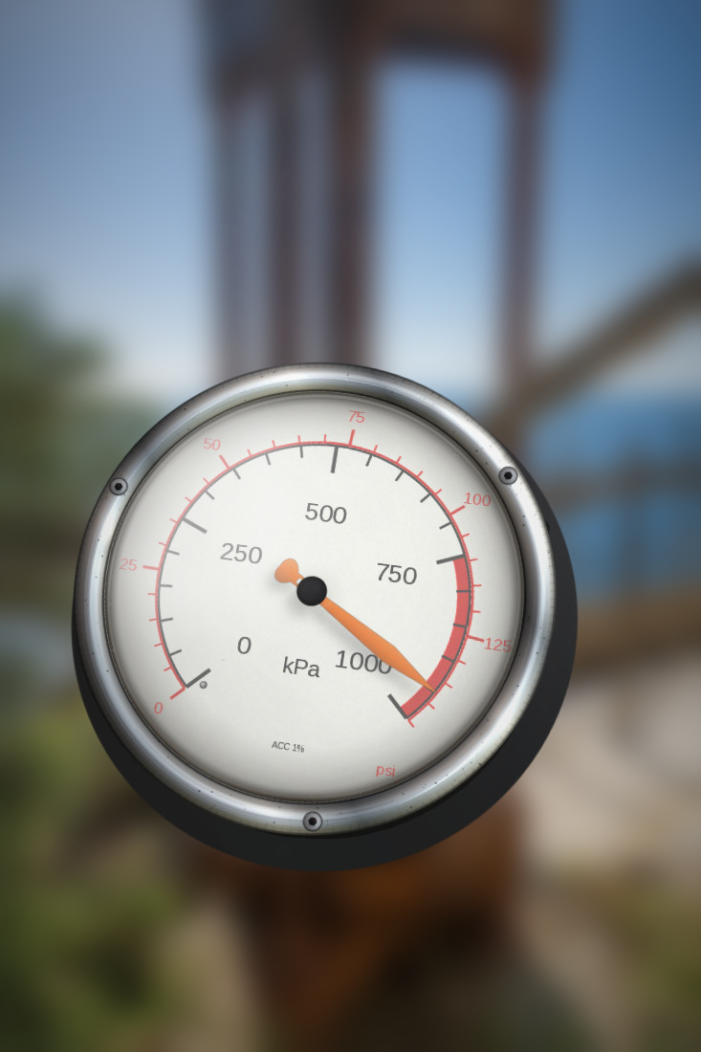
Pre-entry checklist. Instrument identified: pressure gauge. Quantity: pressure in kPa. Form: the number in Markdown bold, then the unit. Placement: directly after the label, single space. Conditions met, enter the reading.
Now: **950** kPa
